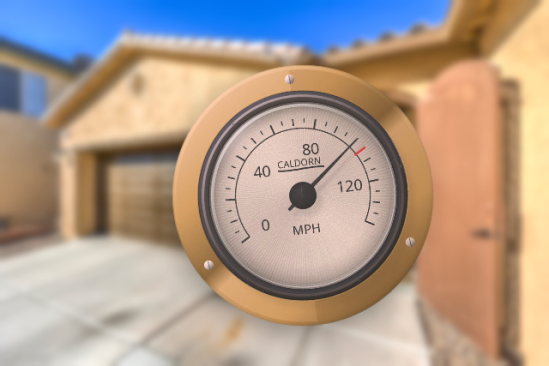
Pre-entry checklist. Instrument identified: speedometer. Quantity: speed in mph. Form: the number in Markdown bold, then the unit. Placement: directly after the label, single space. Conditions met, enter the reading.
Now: **100** mph
